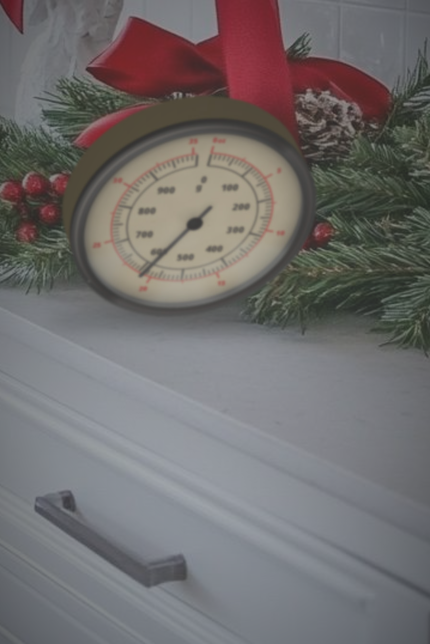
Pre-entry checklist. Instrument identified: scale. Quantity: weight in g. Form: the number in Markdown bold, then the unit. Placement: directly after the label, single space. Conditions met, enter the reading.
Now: **600** g
